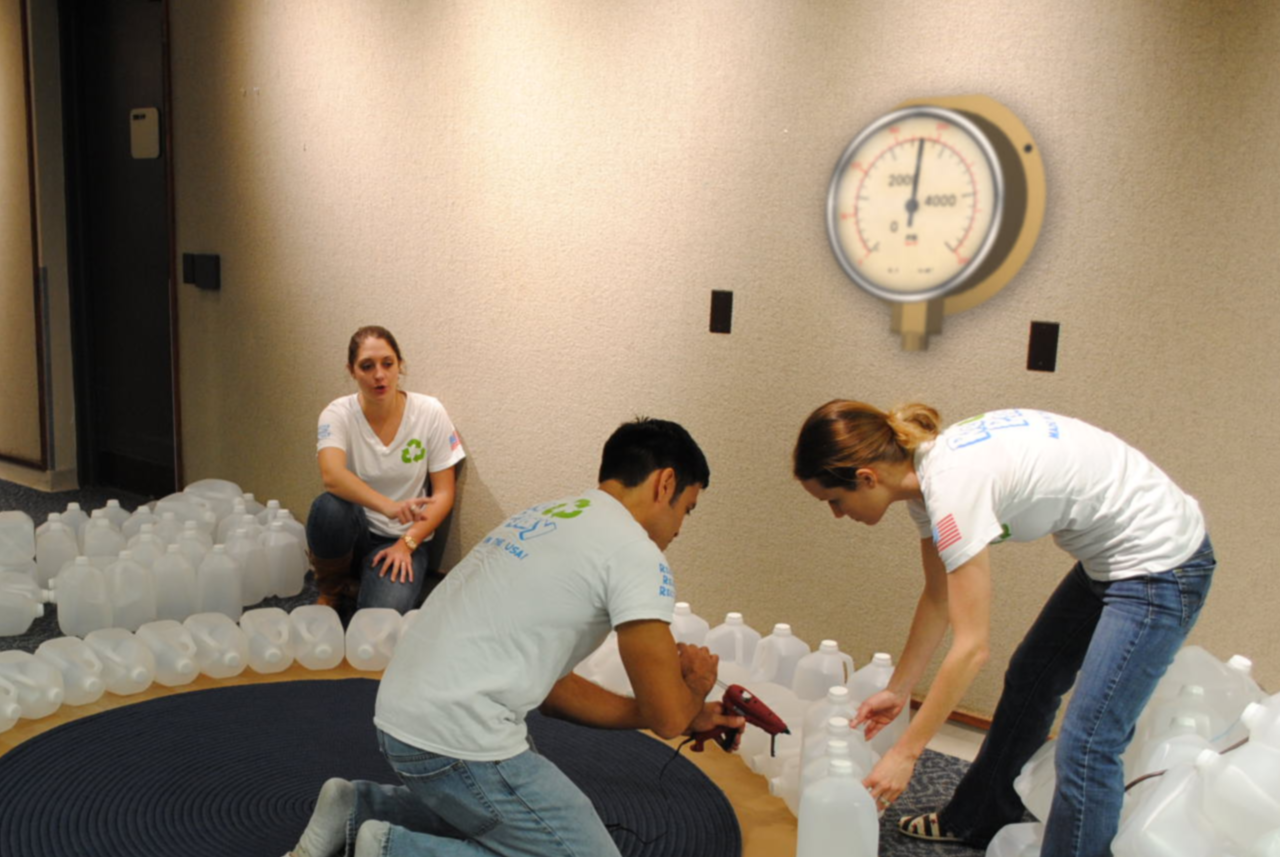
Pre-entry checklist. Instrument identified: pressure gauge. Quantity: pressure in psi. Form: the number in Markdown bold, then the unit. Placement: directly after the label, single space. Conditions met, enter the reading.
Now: **2600** psi
